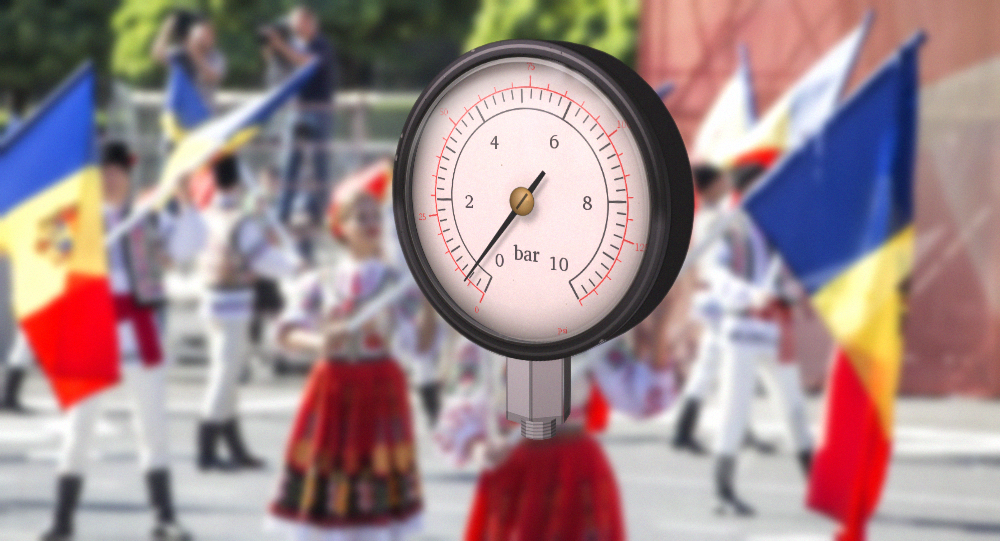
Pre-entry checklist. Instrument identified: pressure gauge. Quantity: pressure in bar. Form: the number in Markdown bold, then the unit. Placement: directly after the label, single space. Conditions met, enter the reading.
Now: **0.4** bar
